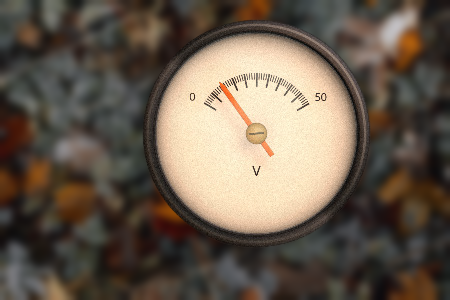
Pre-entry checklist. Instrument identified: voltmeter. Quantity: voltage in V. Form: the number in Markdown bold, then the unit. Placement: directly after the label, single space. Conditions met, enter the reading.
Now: **10** V
